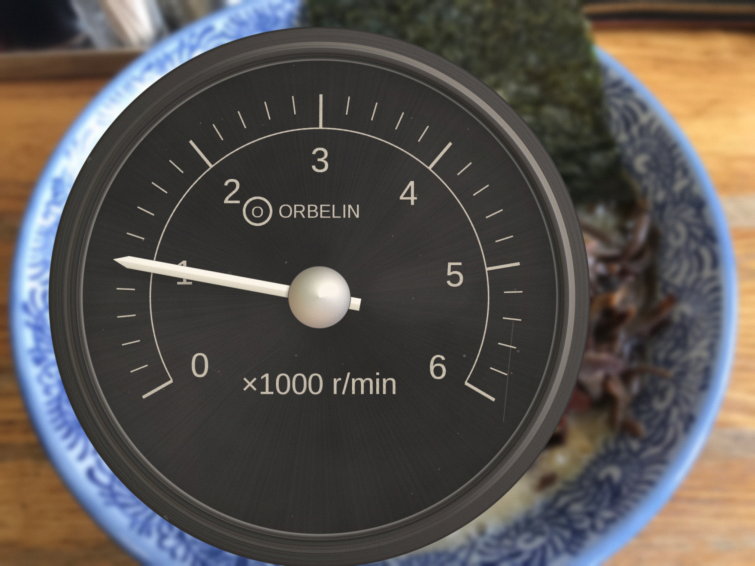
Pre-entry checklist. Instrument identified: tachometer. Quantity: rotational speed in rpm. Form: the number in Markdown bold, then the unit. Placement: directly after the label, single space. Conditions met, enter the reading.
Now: **1000** rpm
